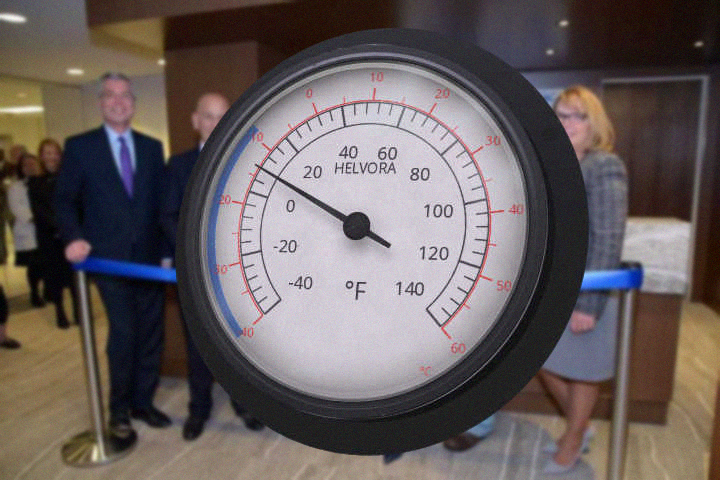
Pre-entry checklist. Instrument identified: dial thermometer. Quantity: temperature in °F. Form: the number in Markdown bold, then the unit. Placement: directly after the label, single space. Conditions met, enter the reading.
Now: **8** °F
